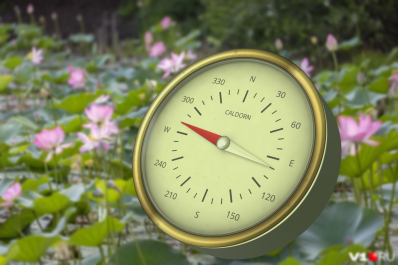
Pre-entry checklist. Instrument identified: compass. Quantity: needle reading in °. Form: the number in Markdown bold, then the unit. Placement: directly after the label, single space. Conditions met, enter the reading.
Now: **280** °
